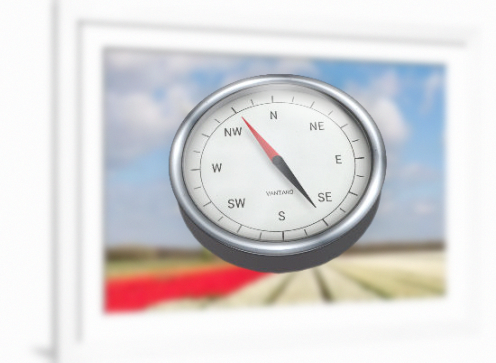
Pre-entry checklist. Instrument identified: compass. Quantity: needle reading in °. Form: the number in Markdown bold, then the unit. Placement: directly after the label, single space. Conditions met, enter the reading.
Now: **330** °
